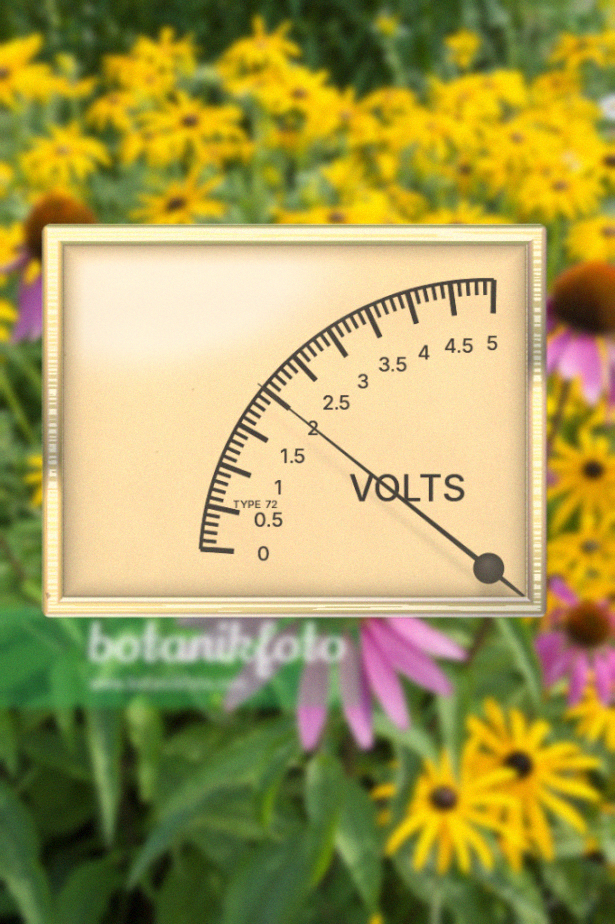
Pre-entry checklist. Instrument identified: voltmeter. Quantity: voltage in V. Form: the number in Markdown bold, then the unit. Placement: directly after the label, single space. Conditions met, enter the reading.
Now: **2** V
